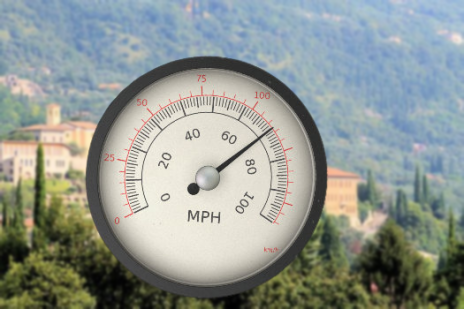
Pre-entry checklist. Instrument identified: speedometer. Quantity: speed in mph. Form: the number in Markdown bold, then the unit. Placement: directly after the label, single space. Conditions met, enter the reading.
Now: **70** mph
